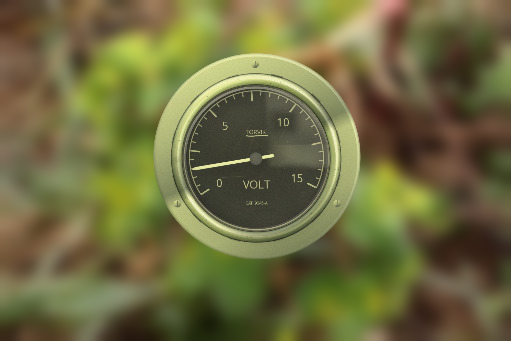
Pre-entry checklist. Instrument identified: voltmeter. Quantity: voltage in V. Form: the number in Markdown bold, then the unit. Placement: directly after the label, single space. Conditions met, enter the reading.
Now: **1.5** V
